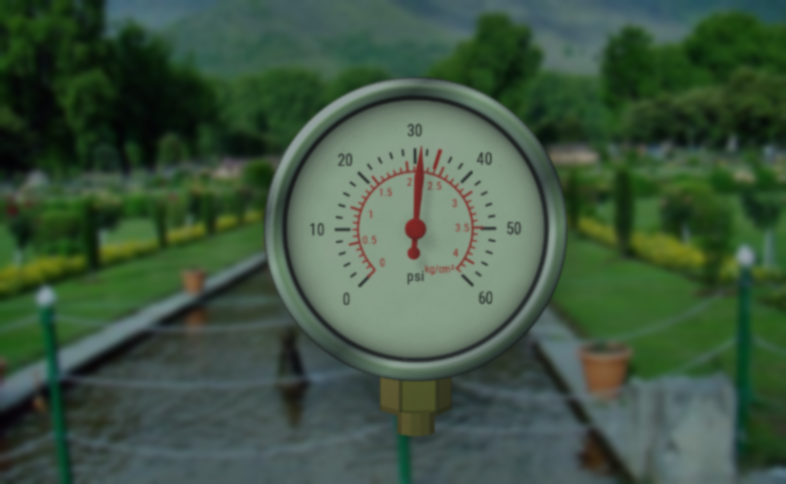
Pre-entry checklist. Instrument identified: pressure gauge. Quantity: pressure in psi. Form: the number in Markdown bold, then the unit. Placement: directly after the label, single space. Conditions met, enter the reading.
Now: **31** psi
